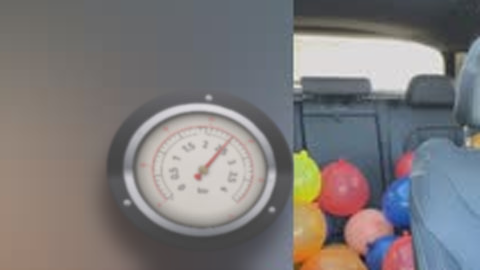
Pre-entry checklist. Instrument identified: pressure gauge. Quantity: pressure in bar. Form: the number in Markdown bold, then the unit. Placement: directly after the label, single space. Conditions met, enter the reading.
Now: **2.5** bar
